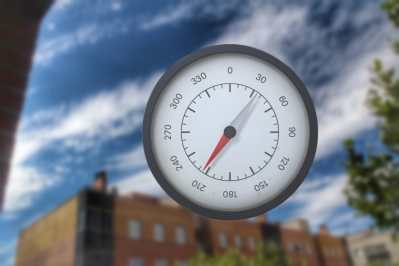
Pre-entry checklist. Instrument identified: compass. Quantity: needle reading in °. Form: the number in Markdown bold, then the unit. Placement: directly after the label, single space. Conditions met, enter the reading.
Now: **215** °
